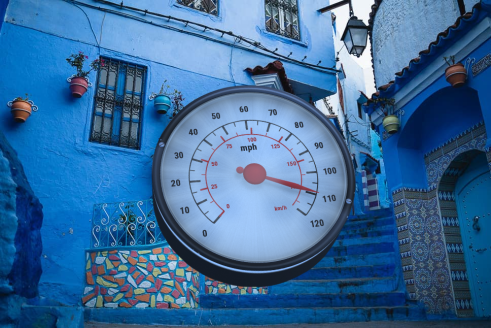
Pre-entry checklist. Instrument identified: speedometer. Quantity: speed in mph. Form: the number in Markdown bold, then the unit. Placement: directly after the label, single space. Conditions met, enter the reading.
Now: **110** mph
